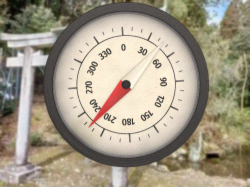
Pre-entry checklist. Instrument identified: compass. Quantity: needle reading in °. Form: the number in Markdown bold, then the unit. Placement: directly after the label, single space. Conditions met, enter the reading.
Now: **225** °
